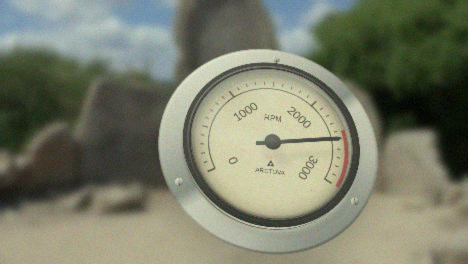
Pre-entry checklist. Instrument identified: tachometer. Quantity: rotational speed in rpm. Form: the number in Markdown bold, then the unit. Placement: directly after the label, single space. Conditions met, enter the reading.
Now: **2500** rpm
